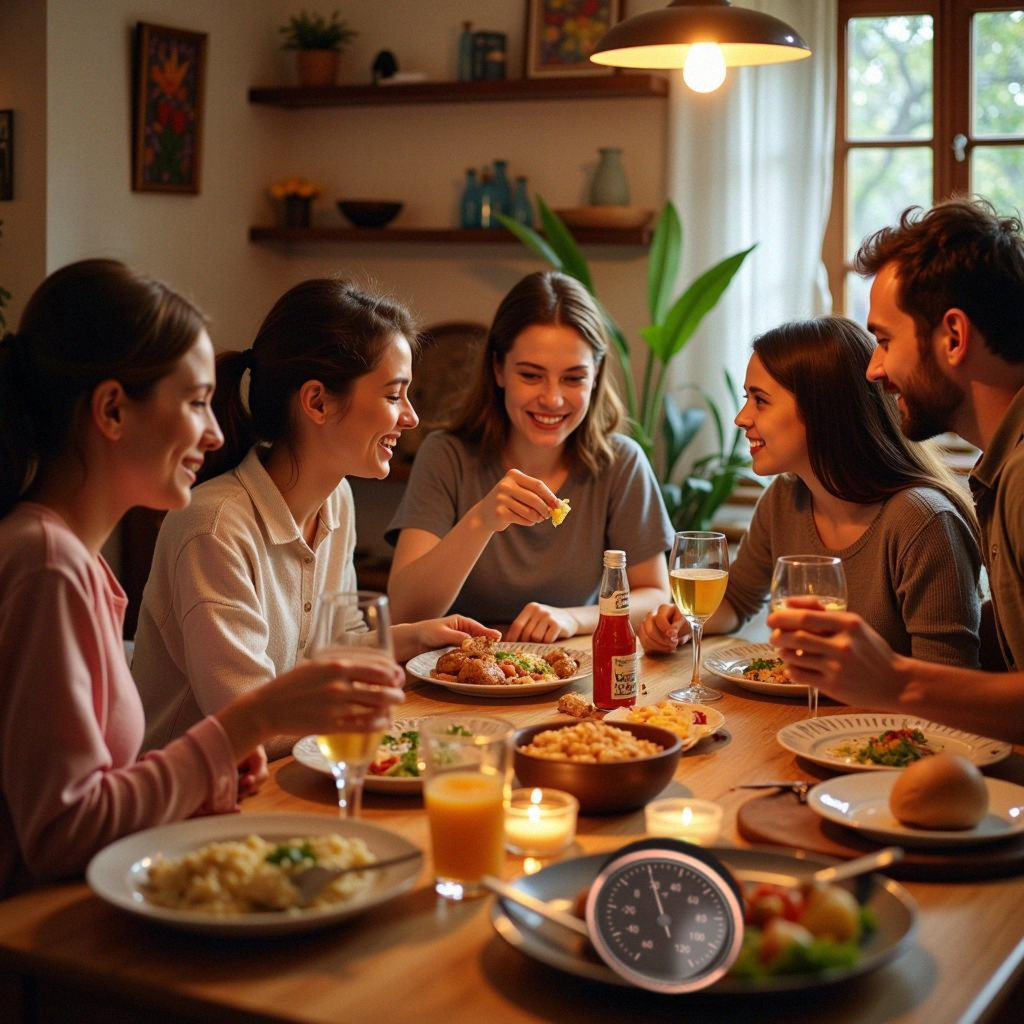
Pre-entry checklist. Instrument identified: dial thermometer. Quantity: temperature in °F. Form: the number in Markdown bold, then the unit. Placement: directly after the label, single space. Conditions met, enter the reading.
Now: **20** °F
